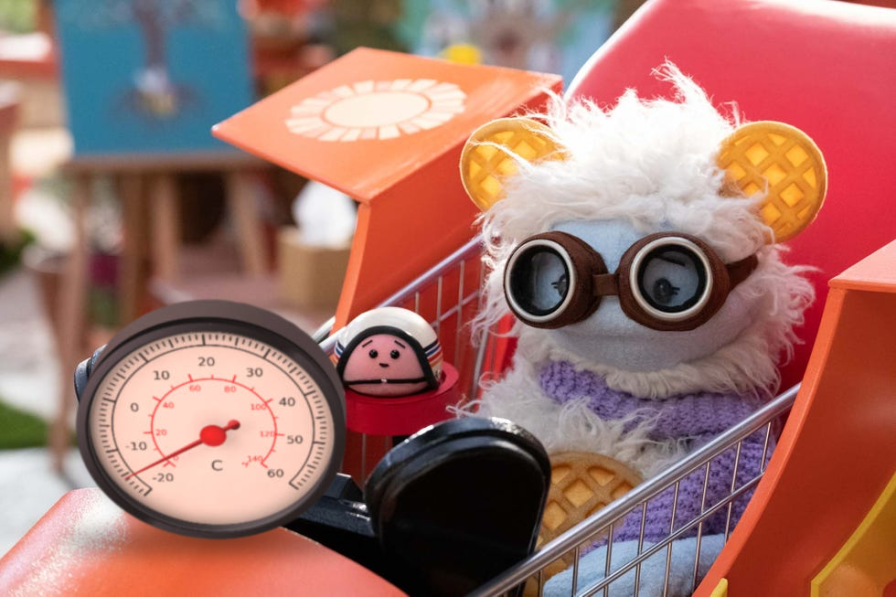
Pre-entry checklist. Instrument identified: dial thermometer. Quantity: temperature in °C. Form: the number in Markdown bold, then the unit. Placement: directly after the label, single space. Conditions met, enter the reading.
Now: **-15** °C
